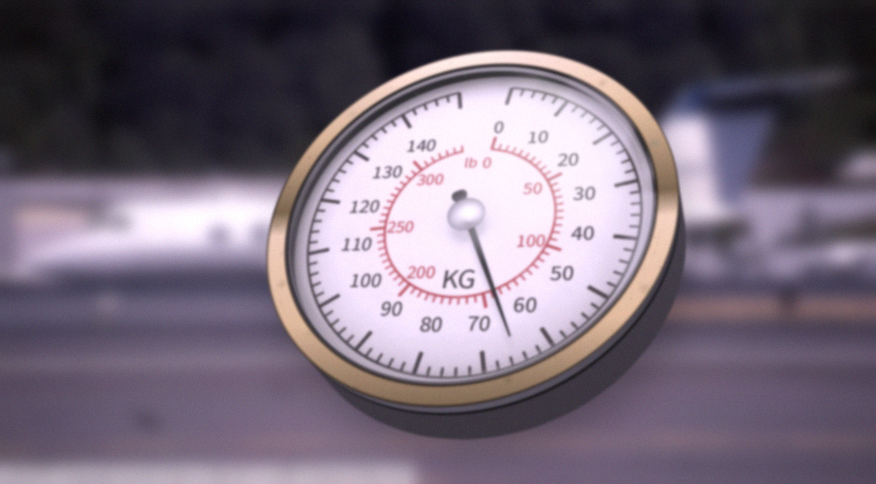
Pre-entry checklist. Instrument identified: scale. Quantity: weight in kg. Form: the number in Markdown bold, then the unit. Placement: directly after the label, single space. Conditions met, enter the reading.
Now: **65** kg
